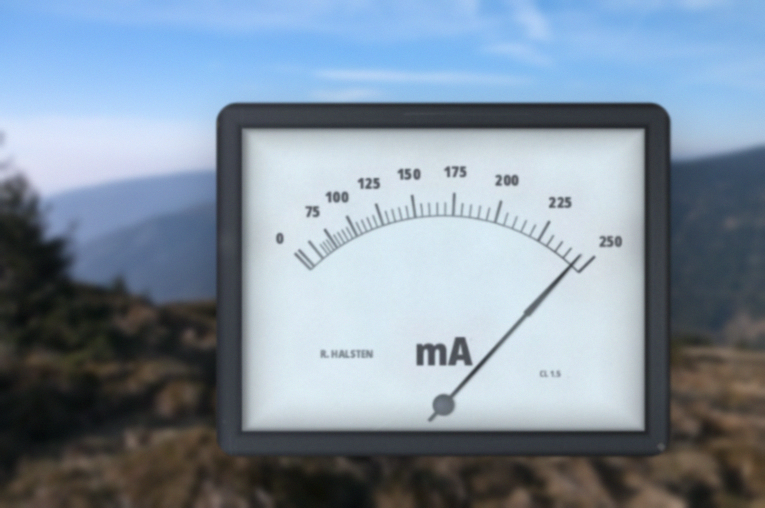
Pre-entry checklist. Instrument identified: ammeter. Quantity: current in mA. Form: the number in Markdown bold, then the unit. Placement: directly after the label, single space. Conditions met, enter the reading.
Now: **245** mA
